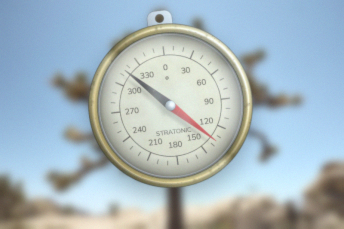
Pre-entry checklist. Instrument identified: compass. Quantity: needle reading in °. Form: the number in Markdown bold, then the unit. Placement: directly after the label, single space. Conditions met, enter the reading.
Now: **135** °
